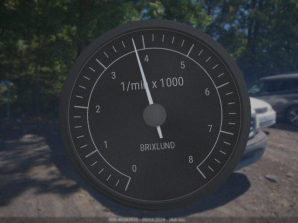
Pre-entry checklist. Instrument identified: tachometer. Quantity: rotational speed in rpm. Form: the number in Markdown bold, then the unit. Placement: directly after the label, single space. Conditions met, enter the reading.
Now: **3800** rpm
